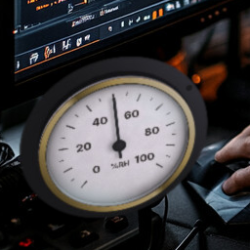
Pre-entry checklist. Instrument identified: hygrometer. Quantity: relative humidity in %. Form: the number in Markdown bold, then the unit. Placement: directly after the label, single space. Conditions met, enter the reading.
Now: **50** %
